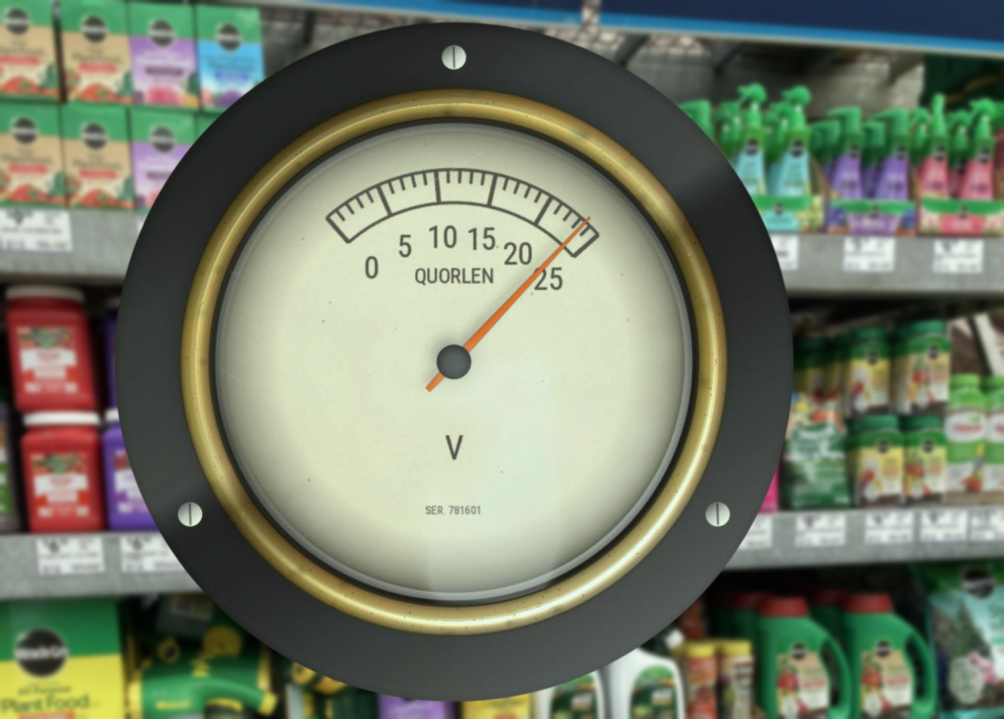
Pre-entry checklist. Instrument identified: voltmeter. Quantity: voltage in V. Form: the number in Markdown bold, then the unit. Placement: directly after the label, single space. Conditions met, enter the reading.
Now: **23.5** V
